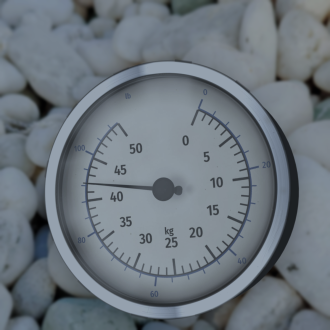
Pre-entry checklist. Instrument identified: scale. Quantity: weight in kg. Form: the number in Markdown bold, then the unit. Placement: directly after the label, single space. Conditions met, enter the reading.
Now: **42** kg
